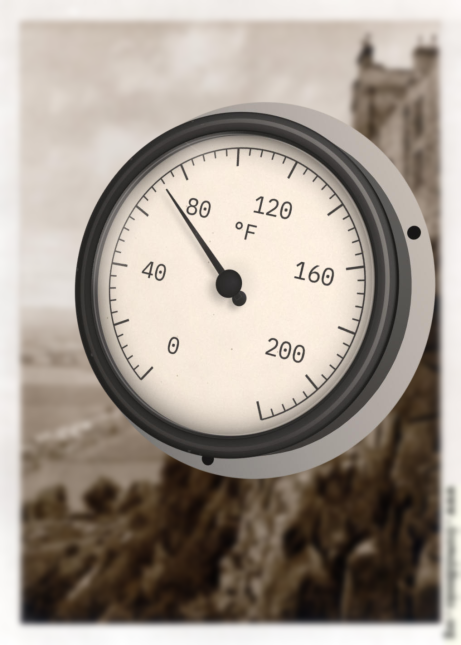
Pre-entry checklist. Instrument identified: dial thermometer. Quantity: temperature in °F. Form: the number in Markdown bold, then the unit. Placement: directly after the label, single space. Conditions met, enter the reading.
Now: **72** °F
